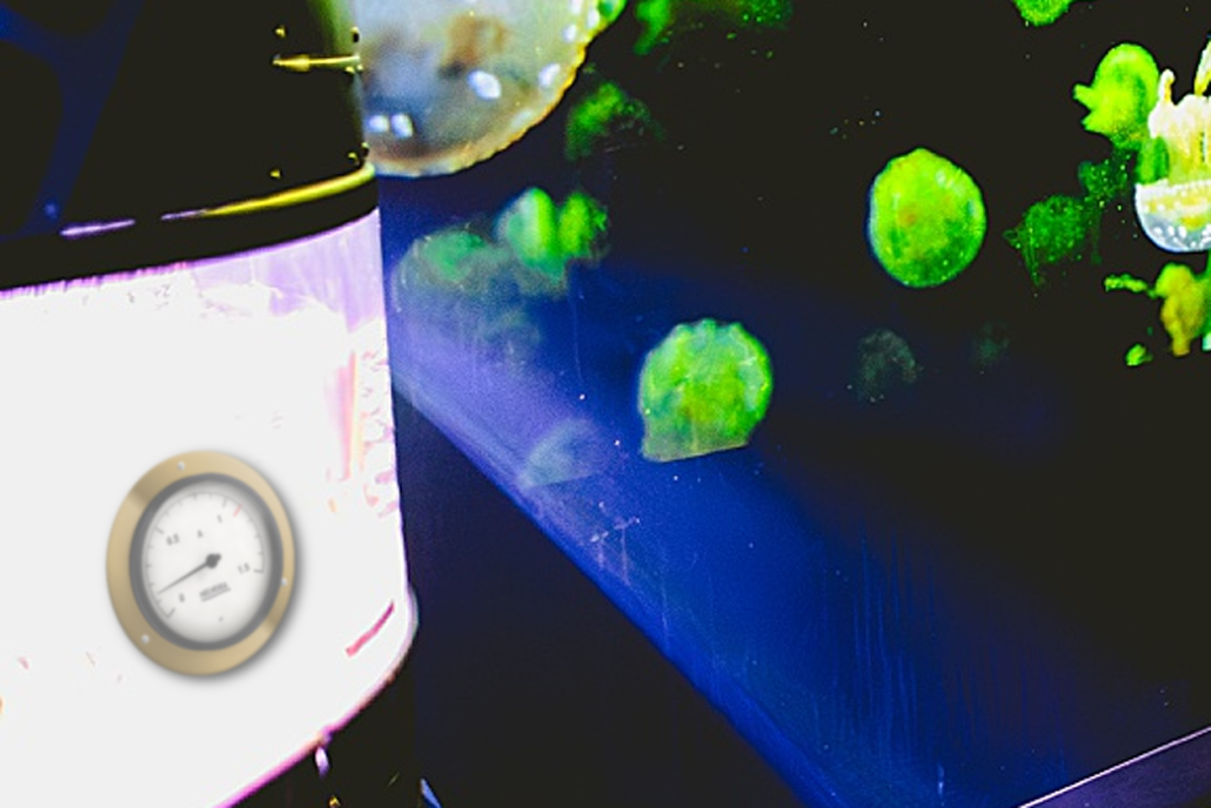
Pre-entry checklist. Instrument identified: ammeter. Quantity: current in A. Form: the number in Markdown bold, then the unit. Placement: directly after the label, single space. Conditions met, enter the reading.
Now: **0.15** A
